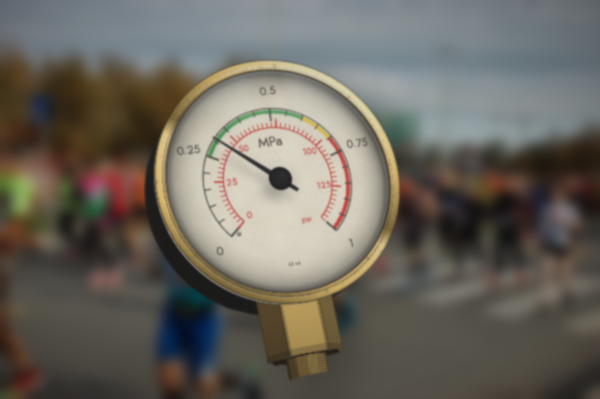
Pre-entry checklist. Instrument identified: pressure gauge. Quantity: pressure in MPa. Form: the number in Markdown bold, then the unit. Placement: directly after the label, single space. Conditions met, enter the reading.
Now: **0.3** MPa
